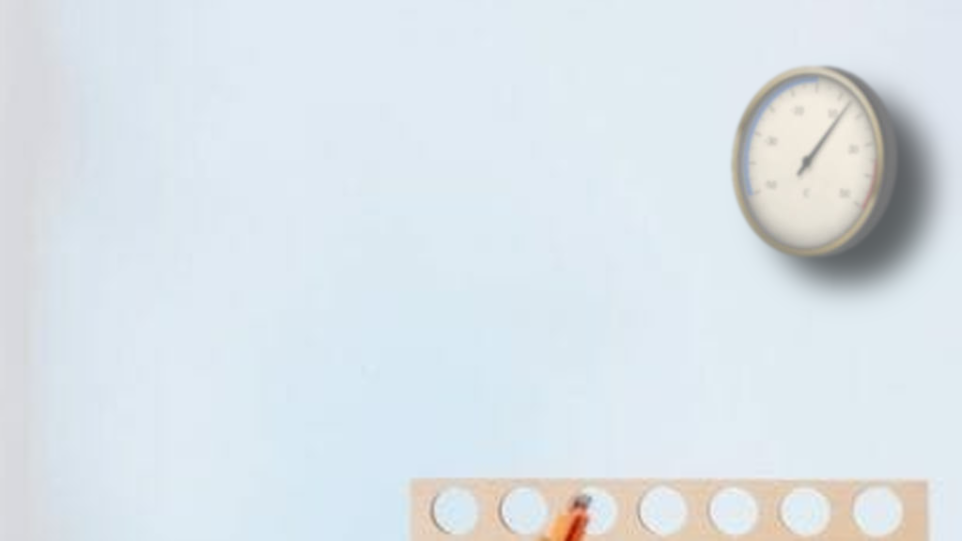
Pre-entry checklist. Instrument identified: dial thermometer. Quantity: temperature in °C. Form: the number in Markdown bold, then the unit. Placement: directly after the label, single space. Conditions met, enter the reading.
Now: **15** °C
